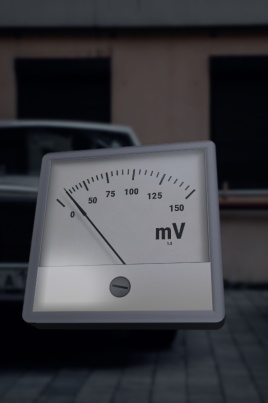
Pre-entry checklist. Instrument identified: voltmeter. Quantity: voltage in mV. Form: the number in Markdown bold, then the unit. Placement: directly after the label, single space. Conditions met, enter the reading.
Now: **25** mV
